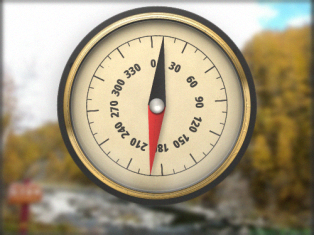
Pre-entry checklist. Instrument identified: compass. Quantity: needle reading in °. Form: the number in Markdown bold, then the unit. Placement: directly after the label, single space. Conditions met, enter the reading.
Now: **190** °
